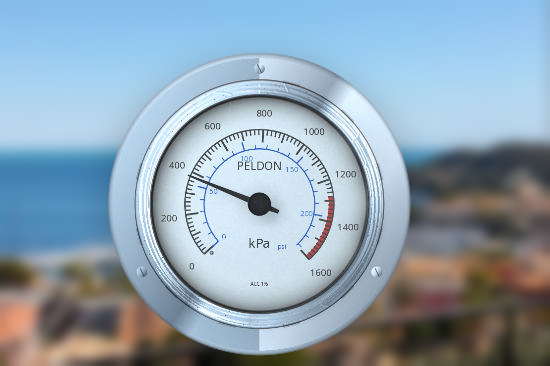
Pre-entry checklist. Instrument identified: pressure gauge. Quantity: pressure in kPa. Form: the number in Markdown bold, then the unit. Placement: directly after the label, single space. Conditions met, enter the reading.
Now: **380** kPa
